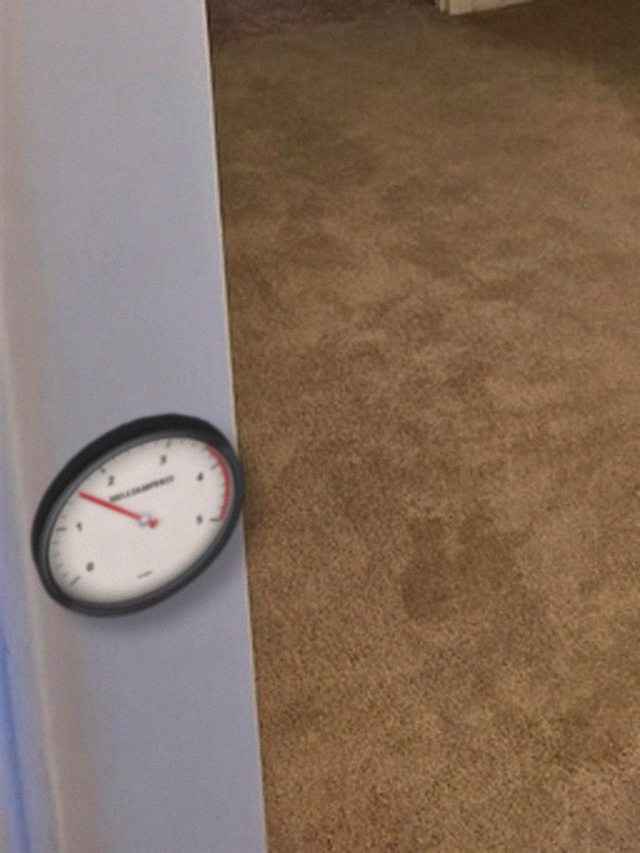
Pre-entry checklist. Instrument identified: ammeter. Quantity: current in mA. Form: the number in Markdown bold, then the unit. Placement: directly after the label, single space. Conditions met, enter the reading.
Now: **1.6** mA
